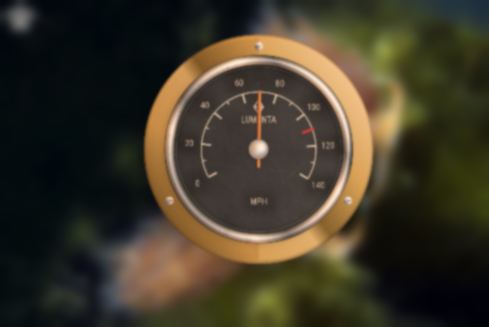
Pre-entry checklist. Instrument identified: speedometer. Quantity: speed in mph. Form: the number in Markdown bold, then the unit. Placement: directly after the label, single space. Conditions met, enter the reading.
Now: **70** mph
